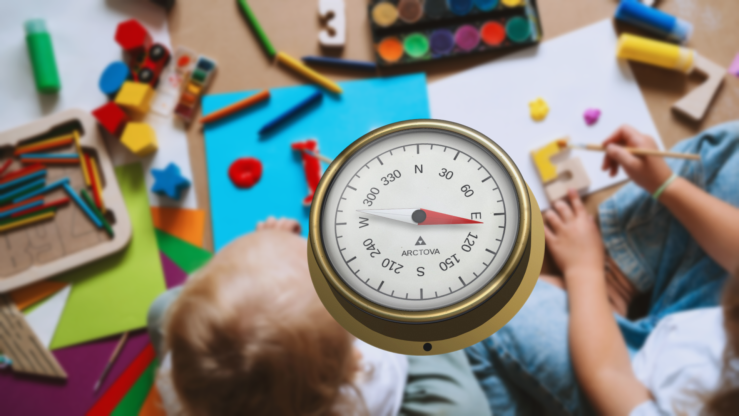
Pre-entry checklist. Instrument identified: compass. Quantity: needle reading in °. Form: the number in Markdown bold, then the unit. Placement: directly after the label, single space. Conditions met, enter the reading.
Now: **100** °
